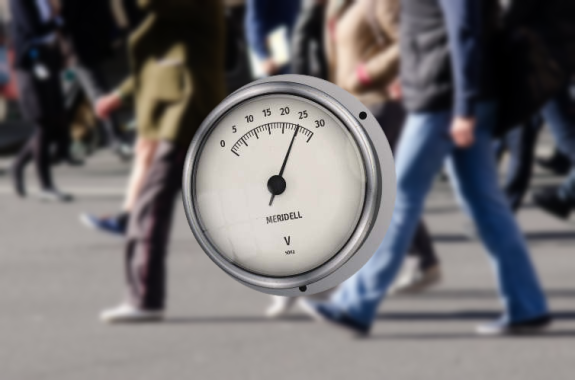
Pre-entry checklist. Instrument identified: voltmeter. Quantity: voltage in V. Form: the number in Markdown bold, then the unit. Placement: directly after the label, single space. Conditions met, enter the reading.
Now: **25** V
